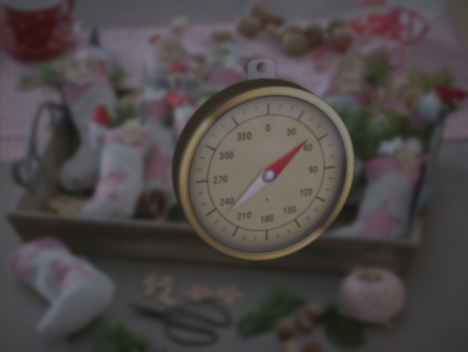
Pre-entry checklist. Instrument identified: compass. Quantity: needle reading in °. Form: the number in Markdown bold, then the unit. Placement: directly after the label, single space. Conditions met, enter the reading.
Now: **50** °
